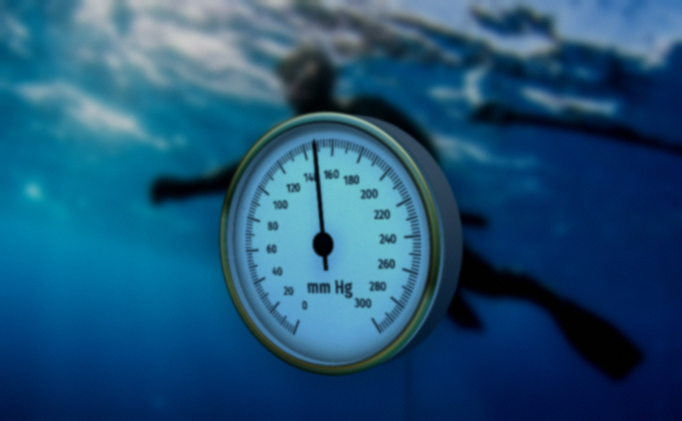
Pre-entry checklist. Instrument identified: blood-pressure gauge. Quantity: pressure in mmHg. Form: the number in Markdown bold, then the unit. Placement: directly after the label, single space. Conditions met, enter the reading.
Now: **150** mmHg
